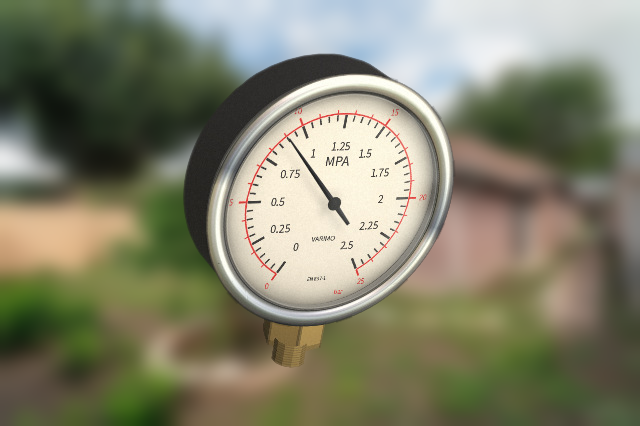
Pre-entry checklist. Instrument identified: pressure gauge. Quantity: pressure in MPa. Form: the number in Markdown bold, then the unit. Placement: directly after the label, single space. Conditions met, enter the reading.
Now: **0.9** MPa
